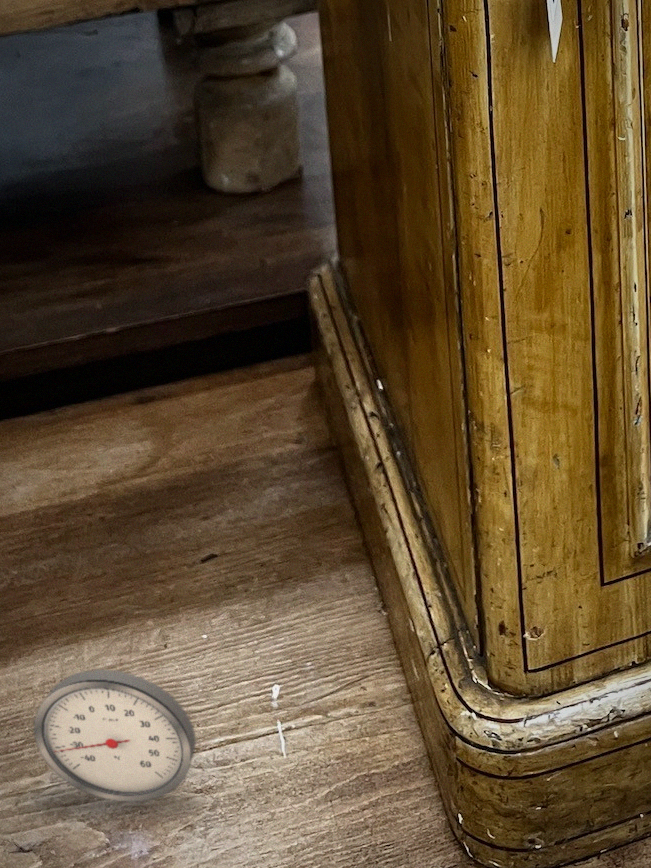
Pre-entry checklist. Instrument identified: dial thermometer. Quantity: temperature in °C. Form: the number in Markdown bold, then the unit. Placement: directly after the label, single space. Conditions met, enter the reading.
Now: **-30** °C
